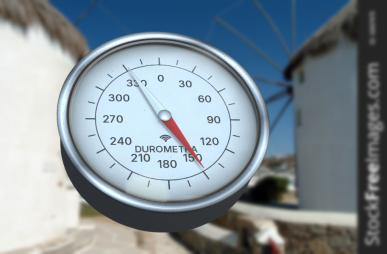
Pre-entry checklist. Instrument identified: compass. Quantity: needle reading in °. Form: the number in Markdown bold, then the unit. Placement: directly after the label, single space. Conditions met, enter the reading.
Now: **150** °
